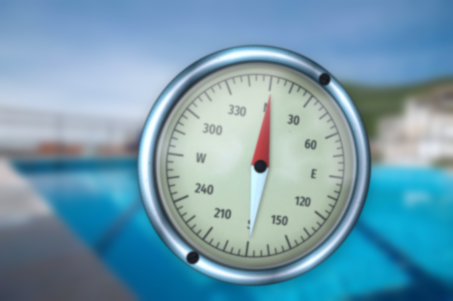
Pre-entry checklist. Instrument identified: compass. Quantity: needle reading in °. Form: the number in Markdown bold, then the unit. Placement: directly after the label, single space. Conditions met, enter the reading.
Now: **0** °
